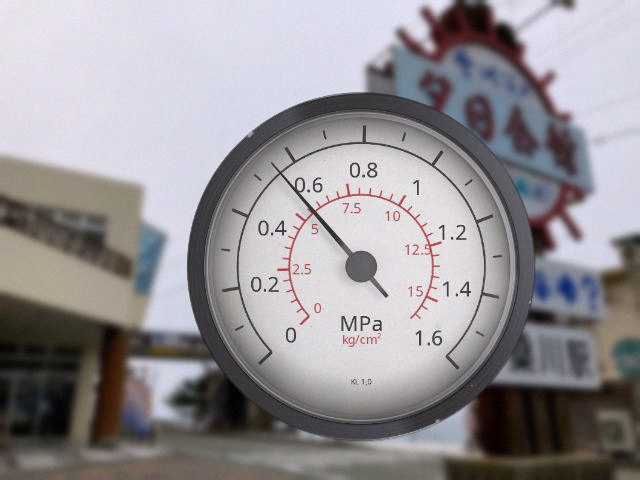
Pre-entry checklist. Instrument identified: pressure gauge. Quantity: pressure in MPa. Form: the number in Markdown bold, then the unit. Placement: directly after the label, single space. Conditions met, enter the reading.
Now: **0.55** MPa
